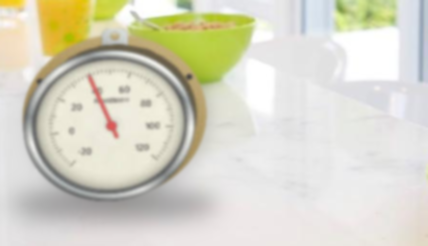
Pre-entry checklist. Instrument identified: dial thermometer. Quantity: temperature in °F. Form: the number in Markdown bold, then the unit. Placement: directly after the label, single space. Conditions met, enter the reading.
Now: **40** °F
